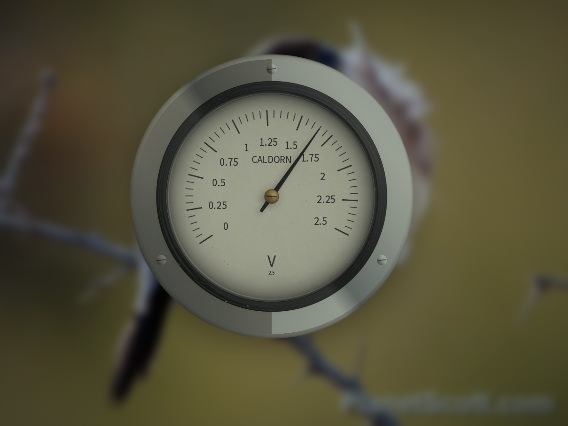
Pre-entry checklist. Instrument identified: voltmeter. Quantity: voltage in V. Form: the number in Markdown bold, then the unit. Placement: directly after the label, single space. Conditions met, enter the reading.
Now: **1.65** V
